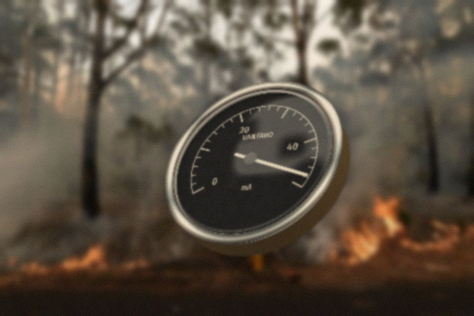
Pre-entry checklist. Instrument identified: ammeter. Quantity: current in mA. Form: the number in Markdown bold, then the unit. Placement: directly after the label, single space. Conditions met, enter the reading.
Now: **48** mA
